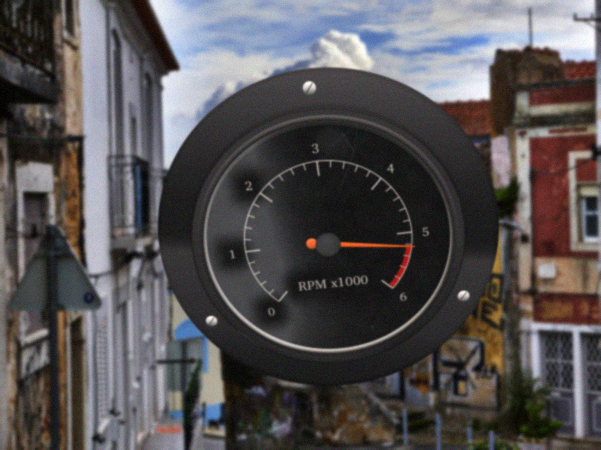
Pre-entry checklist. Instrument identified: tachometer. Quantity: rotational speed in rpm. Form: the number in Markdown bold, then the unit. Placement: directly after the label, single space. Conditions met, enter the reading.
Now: **5200** rpm
